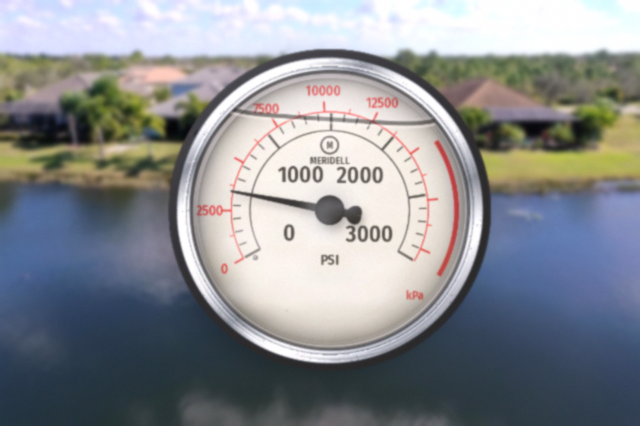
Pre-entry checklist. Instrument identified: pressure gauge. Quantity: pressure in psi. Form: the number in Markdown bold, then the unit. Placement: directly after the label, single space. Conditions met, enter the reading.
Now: **500** psi
